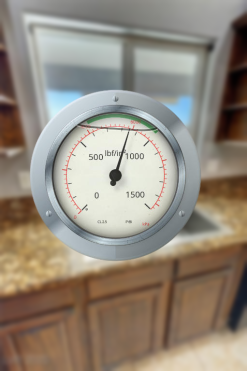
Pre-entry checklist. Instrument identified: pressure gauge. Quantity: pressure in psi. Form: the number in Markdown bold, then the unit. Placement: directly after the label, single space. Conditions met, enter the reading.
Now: **850** psi
